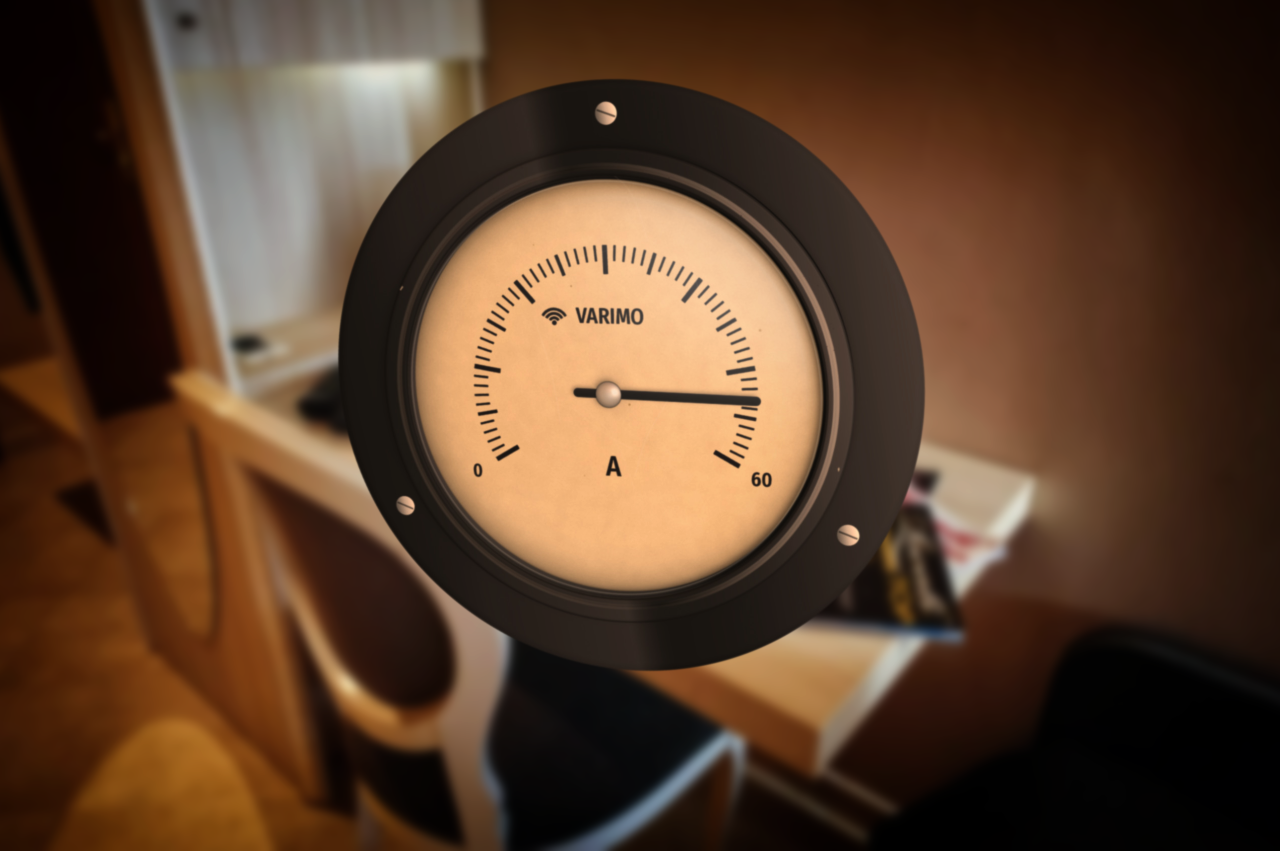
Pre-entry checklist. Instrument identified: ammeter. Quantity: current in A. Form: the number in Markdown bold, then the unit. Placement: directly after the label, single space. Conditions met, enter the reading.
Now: **53** A
